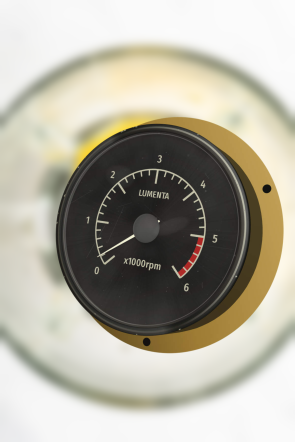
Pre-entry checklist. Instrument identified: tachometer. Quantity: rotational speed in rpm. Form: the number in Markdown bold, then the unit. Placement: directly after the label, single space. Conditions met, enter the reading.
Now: **200** rpm
